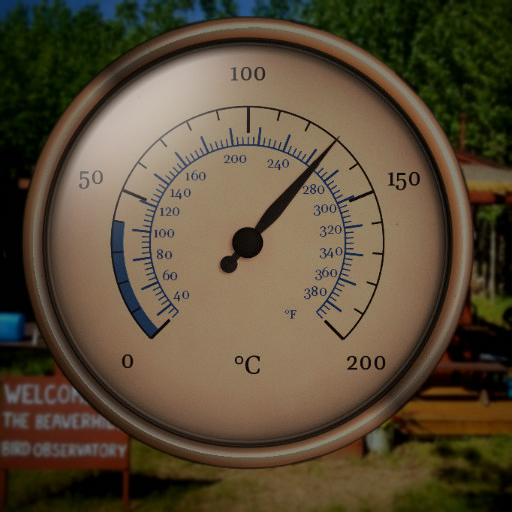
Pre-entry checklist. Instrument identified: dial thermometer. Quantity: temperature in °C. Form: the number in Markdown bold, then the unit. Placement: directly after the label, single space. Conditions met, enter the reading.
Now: **130** °C
